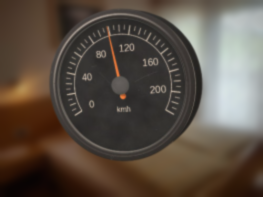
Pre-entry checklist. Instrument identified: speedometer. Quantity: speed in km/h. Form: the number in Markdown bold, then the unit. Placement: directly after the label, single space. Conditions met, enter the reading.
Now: **100** km/h
